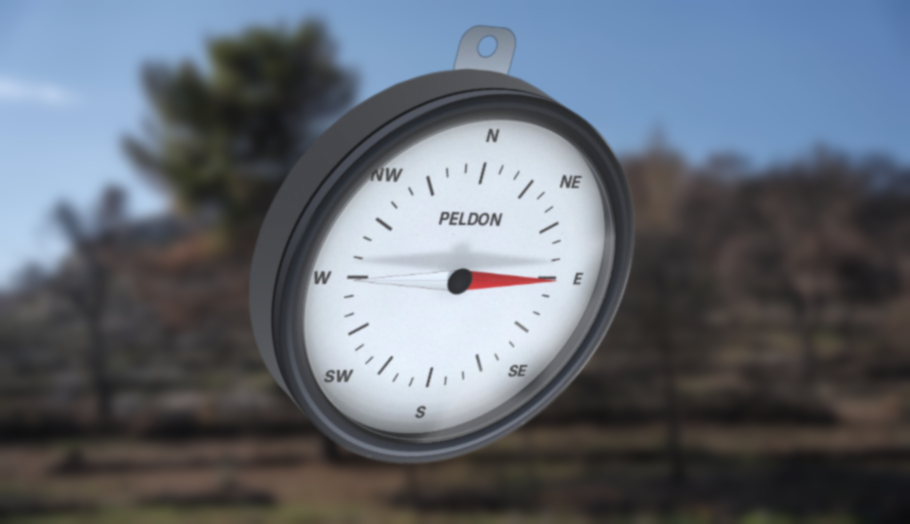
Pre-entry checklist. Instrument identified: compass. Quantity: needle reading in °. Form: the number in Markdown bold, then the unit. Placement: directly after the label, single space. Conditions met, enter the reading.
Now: **90** °
